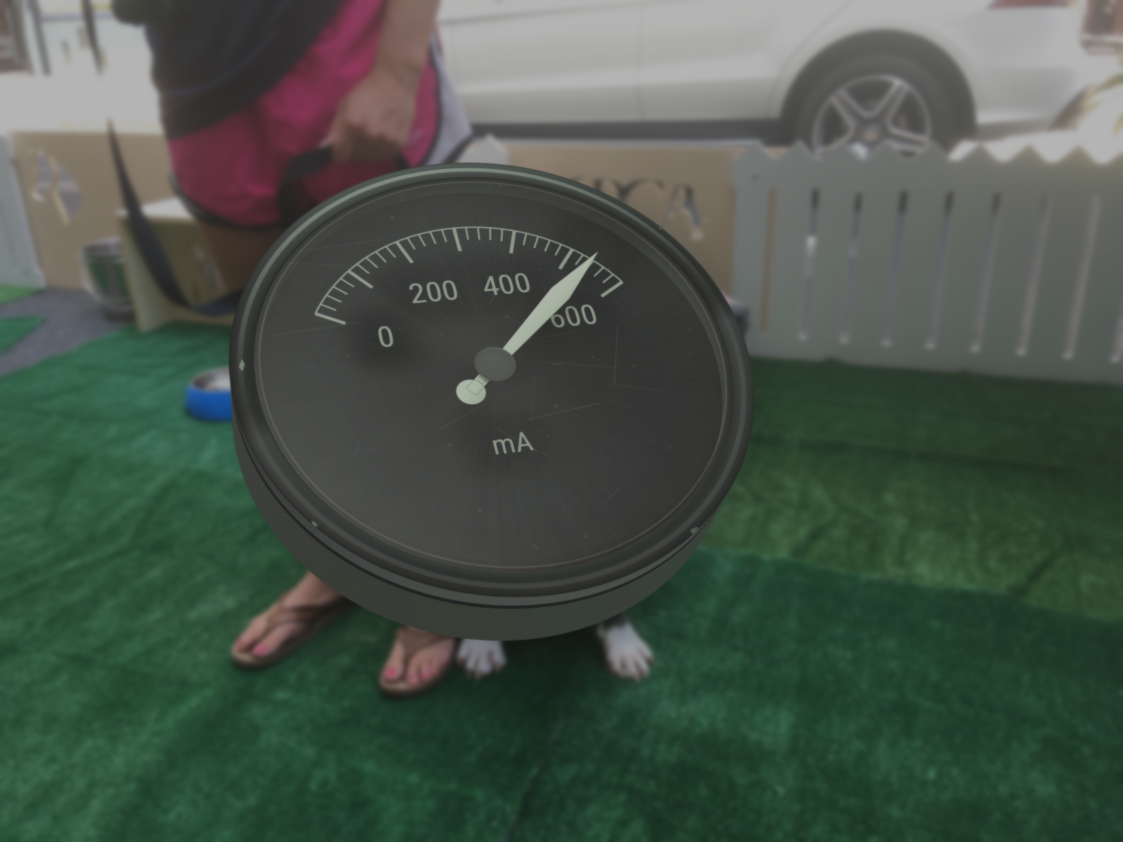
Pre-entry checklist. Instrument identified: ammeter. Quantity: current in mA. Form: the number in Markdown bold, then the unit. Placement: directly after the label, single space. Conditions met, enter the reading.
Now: **540** mA
